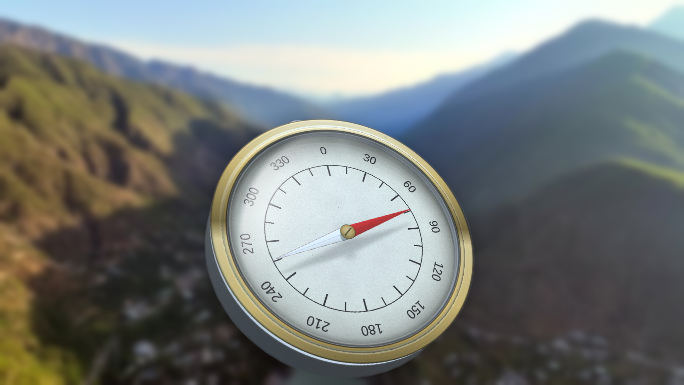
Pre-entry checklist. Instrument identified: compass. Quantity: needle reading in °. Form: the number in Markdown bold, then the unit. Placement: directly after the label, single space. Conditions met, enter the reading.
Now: **75** °
